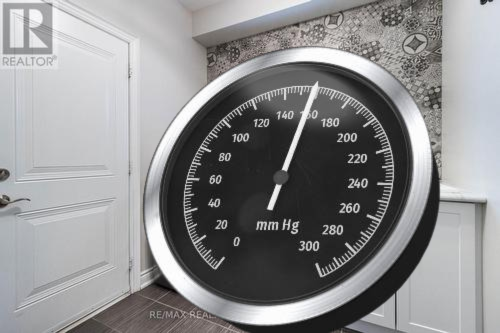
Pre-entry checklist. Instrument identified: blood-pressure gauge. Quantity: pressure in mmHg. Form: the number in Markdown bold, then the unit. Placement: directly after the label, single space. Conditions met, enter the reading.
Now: **160** mmHg
